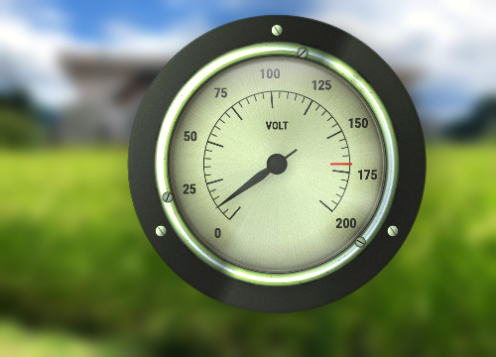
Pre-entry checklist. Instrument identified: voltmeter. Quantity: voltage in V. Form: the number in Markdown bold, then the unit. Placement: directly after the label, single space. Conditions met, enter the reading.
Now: **10** V
